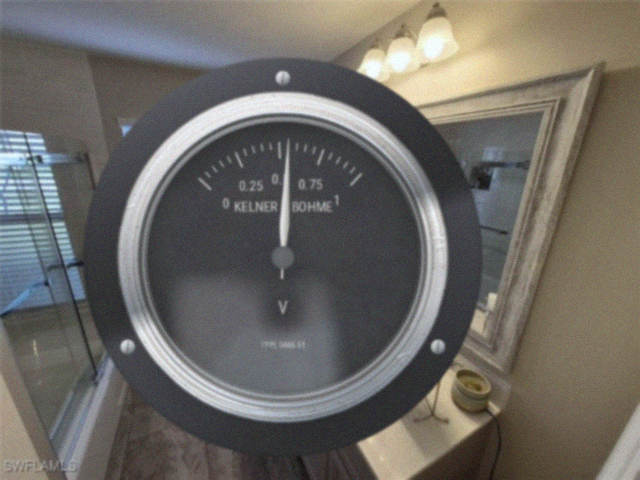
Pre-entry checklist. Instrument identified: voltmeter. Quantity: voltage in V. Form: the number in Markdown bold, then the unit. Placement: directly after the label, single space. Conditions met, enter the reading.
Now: **0.55** V
